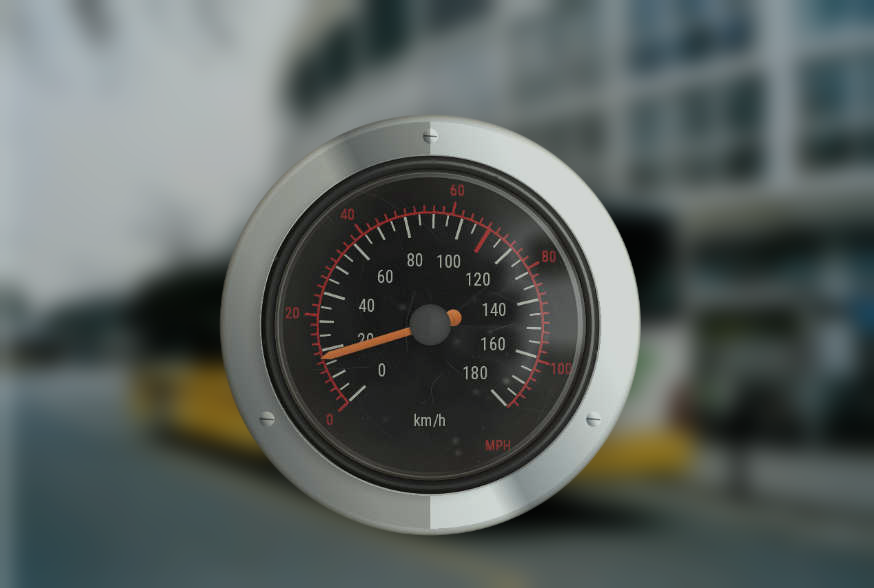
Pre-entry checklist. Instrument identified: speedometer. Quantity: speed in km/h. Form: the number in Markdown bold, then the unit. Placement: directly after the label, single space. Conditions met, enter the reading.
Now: **17.5** km/h
